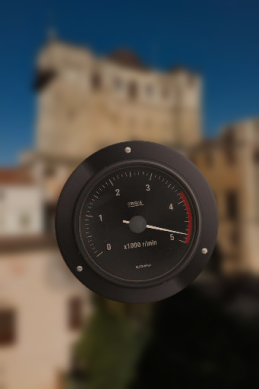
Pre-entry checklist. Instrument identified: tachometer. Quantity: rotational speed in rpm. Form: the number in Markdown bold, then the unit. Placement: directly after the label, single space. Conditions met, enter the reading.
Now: **4800** rpm
